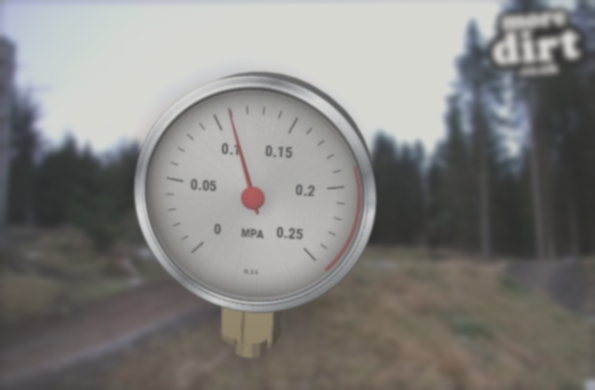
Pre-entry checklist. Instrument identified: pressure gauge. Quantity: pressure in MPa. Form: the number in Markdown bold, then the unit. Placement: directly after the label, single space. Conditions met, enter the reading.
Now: **0.11** MPa
